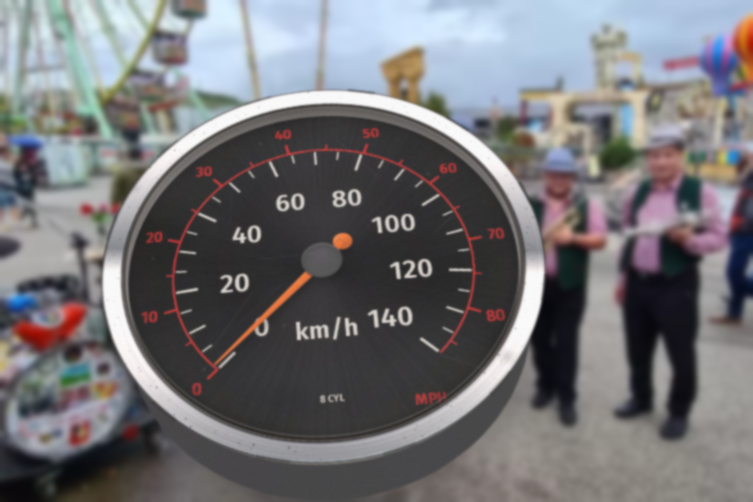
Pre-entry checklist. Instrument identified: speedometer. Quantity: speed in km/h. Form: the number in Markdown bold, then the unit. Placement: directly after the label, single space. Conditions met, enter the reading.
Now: **0** km/h
